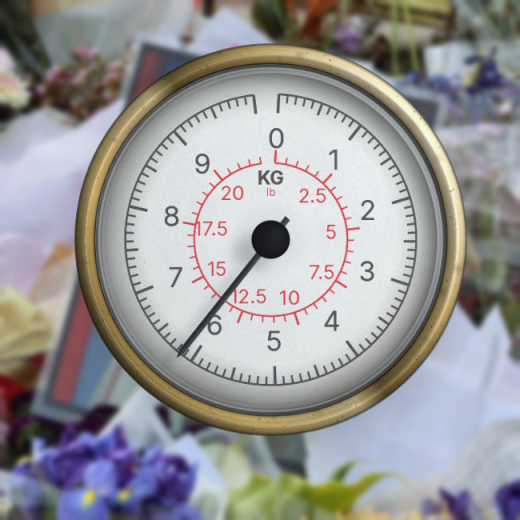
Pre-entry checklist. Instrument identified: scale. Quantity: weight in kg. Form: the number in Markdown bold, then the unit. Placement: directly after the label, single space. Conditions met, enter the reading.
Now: **6.15** kg
